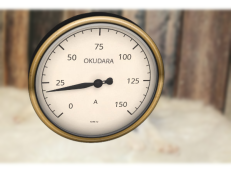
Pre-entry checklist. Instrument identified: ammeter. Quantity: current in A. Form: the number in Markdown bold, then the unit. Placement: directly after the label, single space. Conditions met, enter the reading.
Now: **20** A
